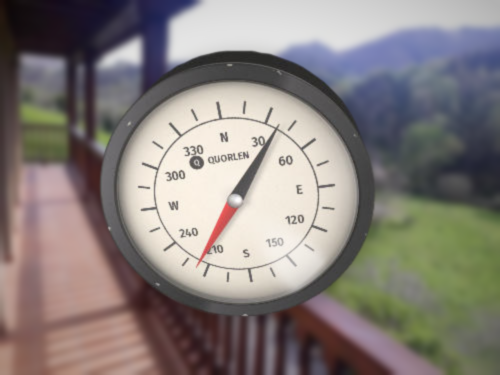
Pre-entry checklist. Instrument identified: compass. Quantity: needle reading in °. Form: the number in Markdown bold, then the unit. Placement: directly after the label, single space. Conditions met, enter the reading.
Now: **217.5** °
